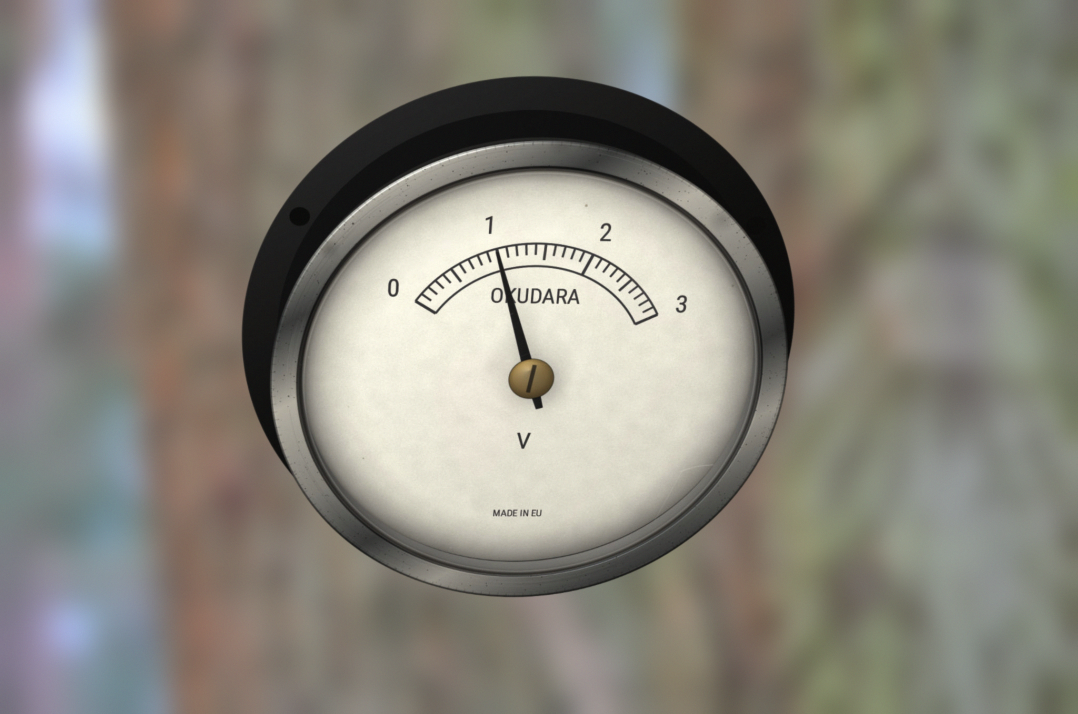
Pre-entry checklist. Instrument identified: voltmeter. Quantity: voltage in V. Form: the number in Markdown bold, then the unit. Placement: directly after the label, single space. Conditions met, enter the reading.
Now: **1** V
